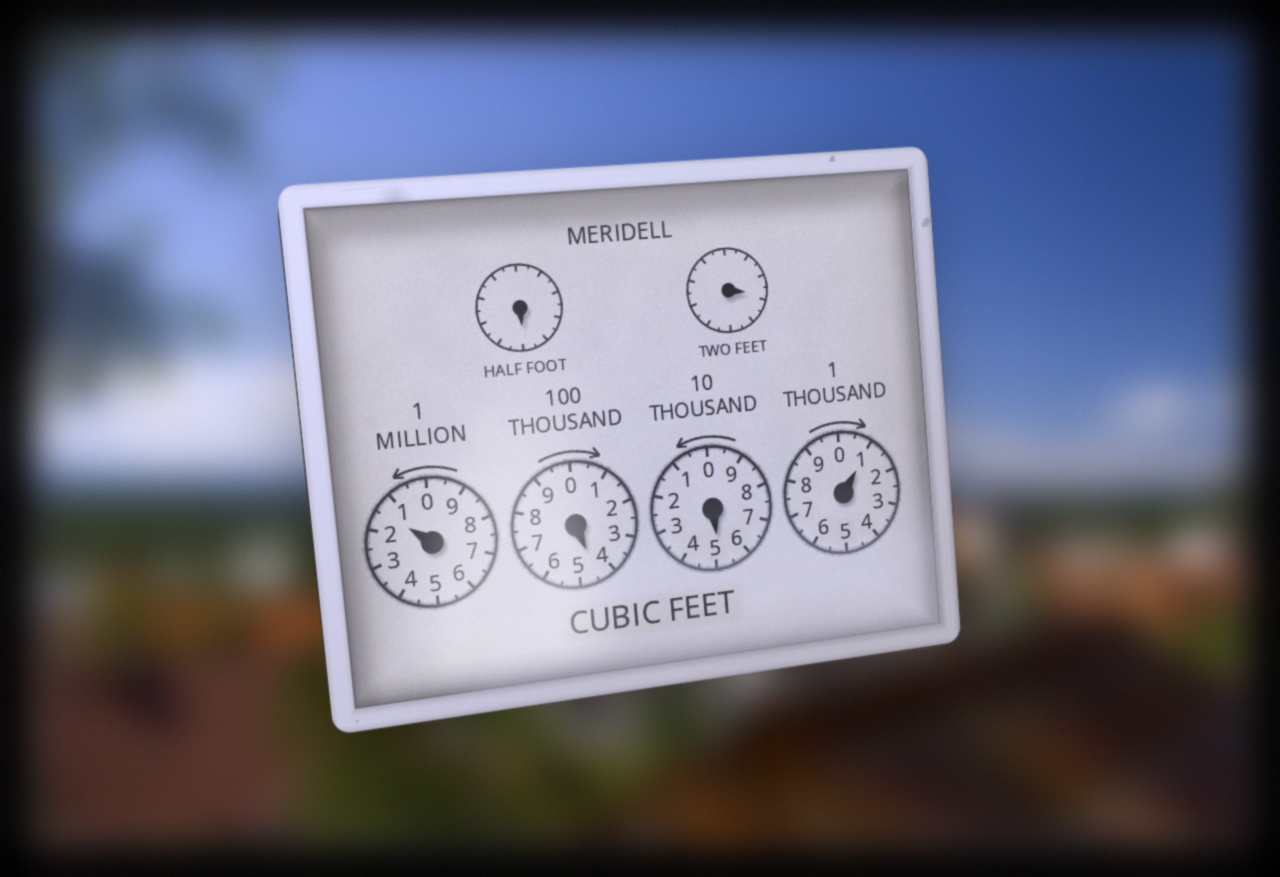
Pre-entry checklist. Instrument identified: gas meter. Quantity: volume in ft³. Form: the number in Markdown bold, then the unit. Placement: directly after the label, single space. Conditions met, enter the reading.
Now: **145100** ft³
